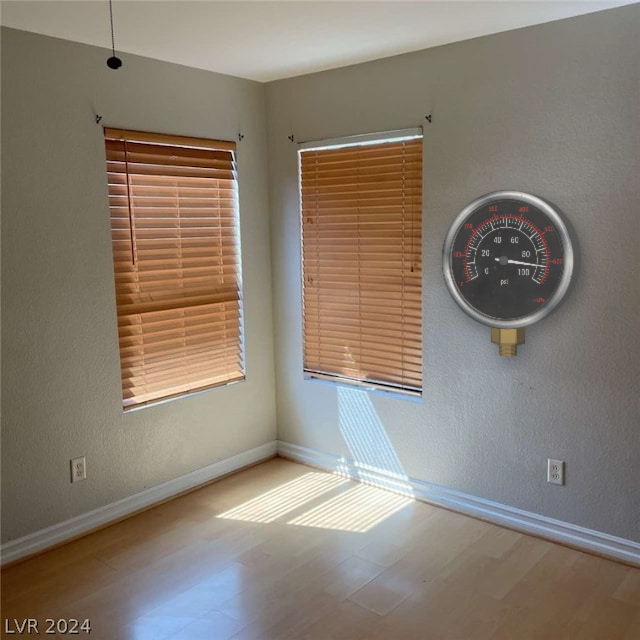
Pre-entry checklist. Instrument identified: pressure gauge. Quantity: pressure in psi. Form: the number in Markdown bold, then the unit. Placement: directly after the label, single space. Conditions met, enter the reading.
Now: **90** psi
